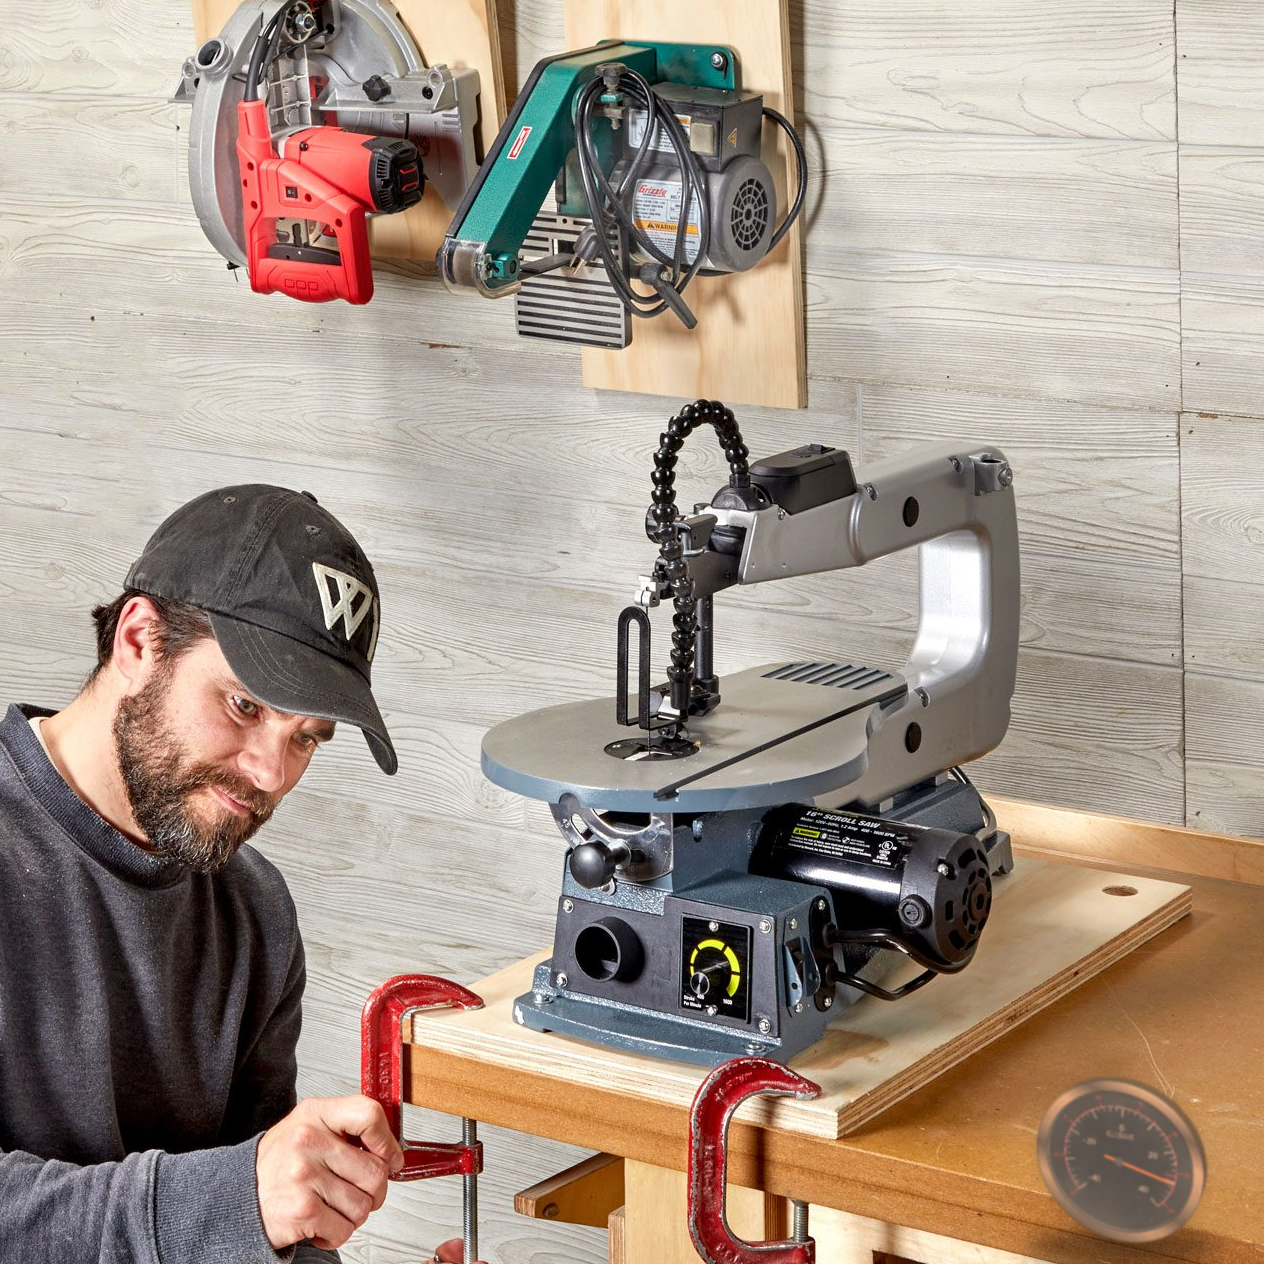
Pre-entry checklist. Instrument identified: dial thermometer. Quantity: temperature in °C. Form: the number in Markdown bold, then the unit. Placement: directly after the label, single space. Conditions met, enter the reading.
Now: **30** °C
